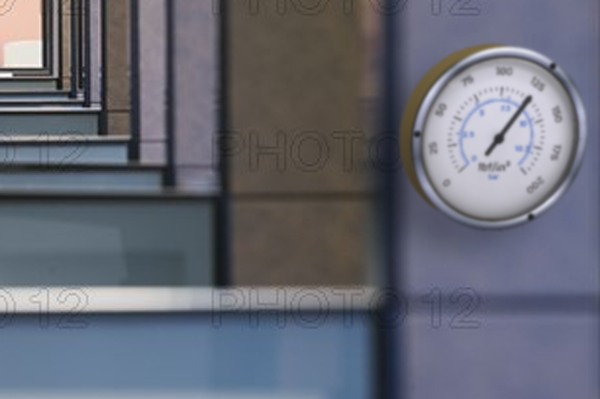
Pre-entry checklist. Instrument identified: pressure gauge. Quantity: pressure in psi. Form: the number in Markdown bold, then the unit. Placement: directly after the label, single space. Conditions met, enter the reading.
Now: **125** psi
